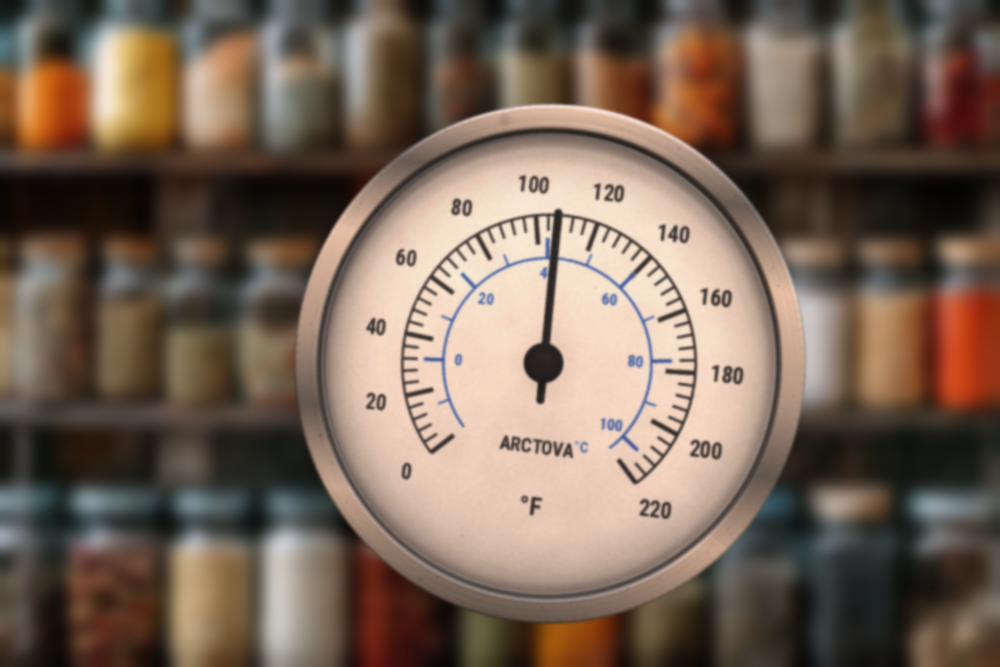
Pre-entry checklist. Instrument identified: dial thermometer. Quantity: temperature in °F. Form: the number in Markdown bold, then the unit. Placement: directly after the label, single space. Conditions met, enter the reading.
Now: **108** °F
